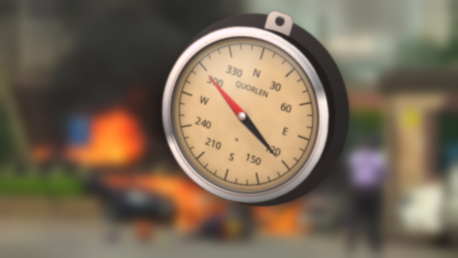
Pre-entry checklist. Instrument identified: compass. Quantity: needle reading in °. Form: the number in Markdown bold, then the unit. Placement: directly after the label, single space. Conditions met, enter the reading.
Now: **300** °
